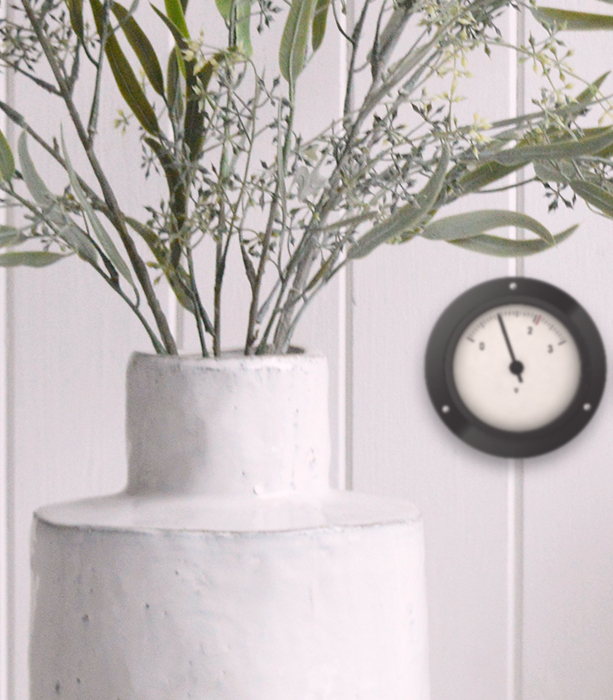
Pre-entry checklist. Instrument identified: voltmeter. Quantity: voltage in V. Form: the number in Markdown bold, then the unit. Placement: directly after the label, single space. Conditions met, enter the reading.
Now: **1** V
